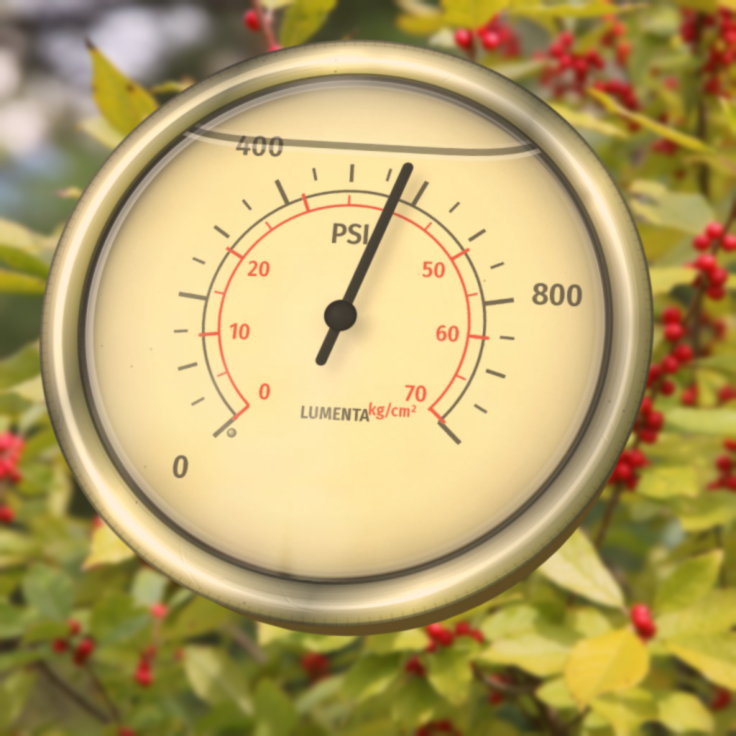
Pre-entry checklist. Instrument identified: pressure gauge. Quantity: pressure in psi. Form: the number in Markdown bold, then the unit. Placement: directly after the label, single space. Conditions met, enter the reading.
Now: **575** psi
